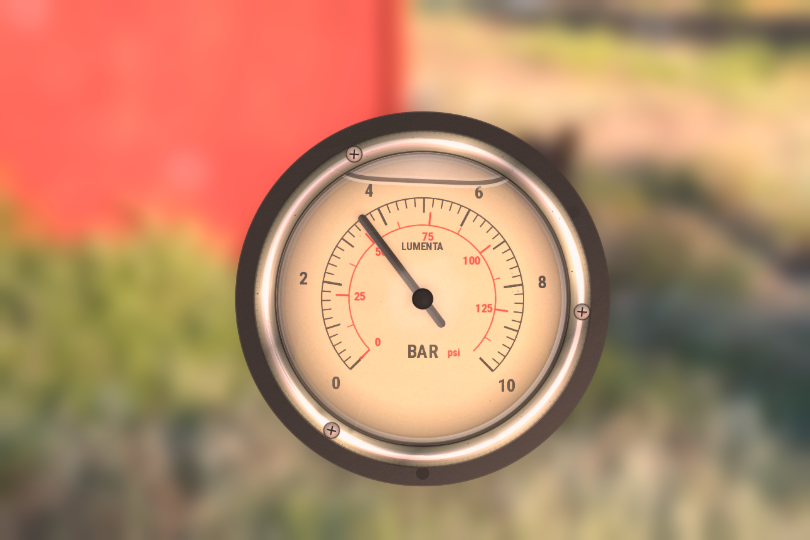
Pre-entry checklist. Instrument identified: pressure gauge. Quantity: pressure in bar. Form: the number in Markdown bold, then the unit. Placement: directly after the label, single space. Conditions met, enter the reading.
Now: **3.6** bar
